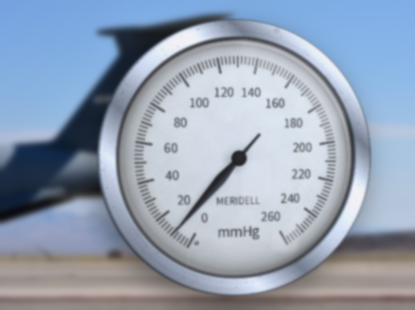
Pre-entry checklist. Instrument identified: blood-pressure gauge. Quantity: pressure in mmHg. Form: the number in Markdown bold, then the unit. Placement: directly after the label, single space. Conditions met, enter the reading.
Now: **10** mmHg
